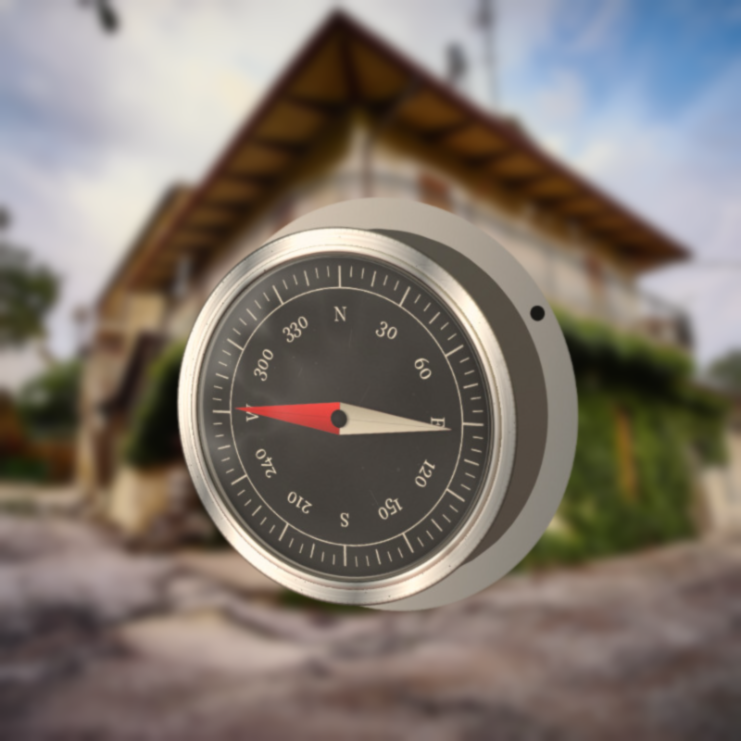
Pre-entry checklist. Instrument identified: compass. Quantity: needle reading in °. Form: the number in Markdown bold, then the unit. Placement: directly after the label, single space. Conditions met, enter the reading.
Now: **272.5** °
